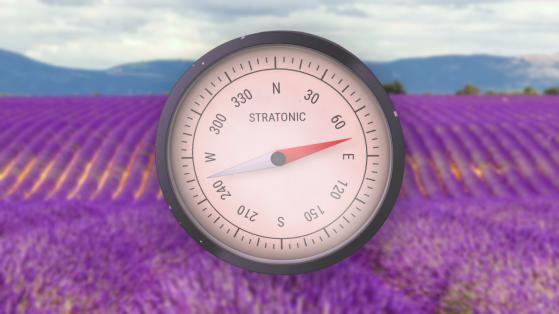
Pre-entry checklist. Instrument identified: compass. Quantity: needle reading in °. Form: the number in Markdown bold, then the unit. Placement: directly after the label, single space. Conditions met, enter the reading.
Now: **75** °
